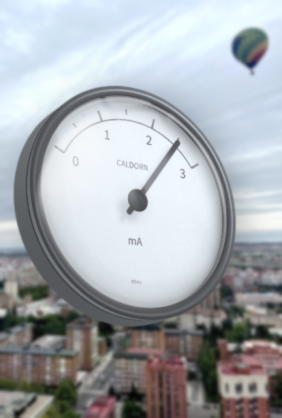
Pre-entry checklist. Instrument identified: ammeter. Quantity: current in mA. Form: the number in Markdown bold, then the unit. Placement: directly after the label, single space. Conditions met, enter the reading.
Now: **2.5** mA
